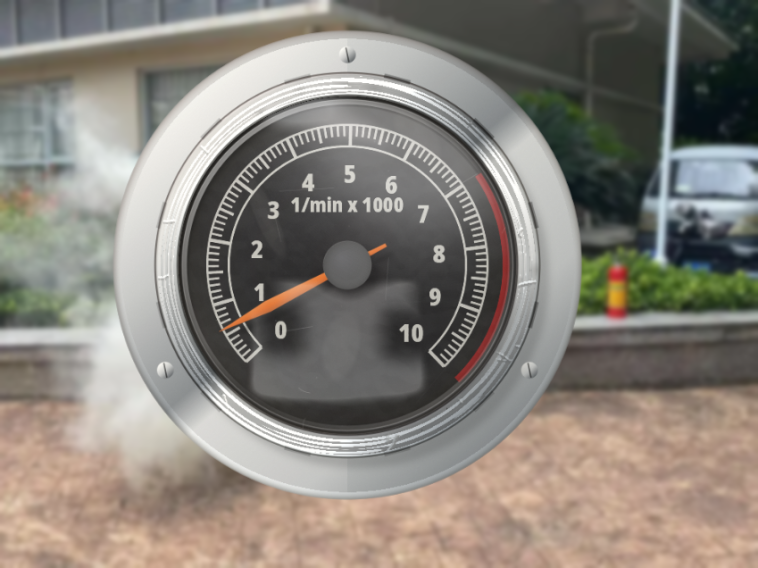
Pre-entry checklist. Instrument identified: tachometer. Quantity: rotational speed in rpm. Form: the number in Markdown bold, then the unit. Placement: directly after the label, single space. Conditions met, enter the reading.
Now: **600** rpm
